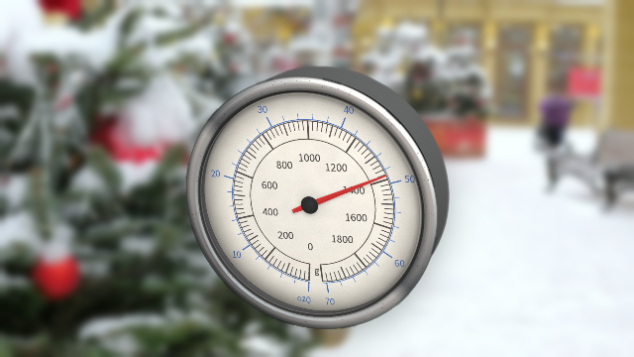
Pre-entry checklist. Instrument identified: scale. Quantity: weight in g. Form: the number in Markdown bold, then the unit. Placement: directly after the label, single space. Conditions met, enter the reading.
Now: **1380** g
